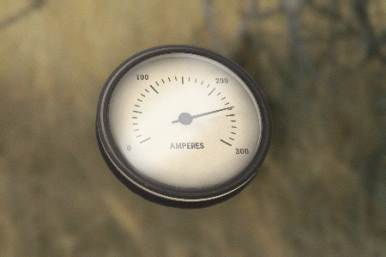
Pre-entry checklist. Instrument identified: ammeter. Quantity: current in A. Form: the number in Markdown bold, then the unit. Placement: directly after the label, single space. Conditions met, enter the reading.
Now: **240** A
